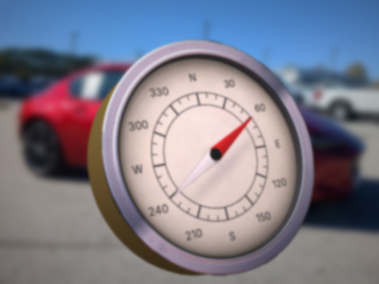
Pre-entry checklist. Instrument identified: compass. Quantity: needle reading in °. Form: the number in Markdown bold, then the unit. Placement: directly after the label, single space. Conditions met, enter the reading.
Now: **60** °
